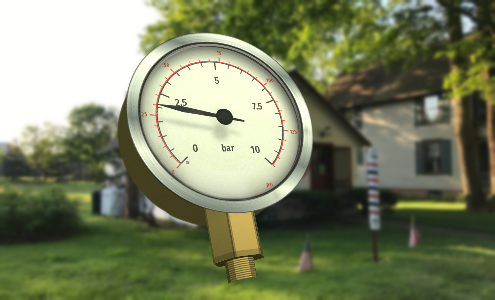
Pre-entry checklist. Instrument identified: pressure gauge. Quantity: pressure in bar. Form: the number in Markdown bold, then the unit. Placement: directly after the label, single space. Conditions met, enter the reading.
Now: **2** bar
